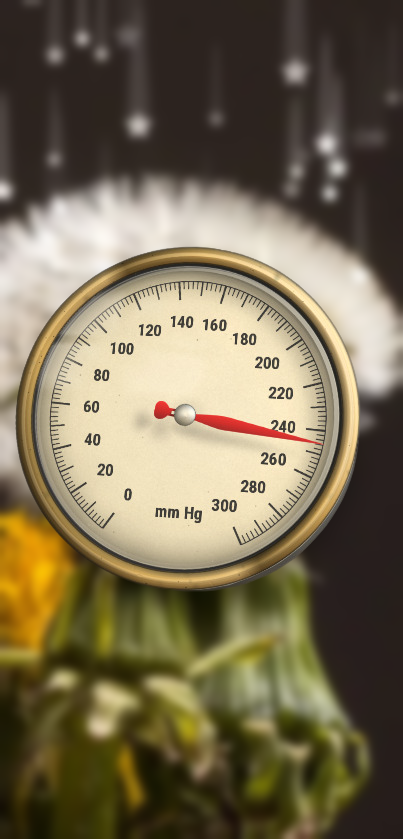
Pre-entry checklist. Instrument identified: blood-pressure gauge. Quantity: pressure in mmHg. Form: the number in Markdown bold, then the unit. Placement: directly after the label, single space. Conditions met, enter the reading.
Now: **246** mmHg
